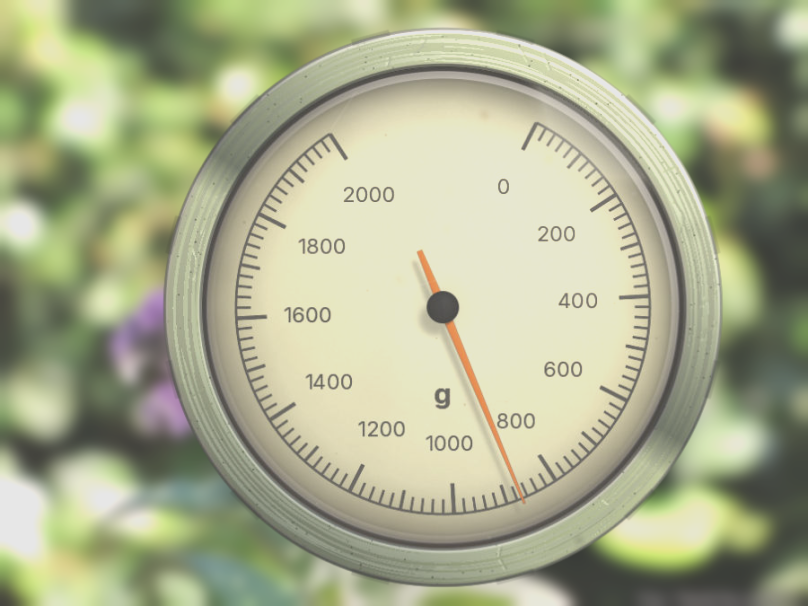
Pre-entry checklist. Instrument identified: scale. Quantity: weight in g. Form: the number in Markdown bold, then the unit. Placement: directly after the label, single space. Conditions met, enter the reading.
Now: **870** g
